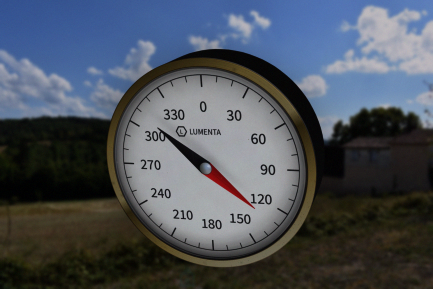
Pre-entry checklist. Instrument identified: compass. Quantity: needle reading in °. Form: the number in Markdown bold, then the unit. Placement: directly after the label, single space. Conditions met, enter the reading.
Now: **130** °
